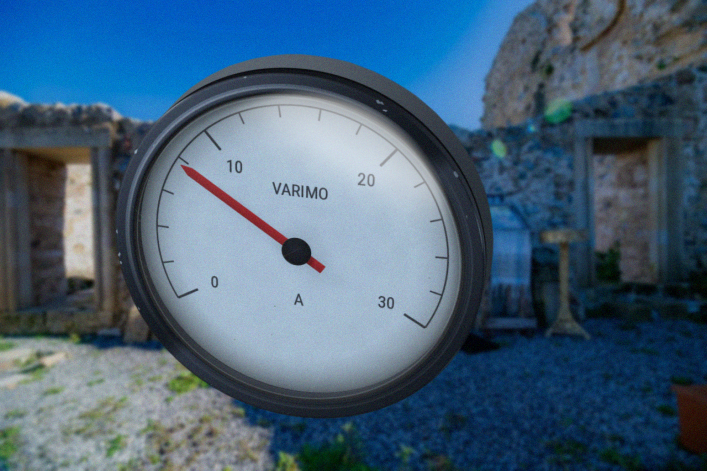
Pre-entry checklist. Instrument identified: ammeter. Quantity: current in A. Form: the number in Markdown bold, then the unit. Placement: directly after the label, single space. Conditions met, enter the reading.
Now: **8** A
